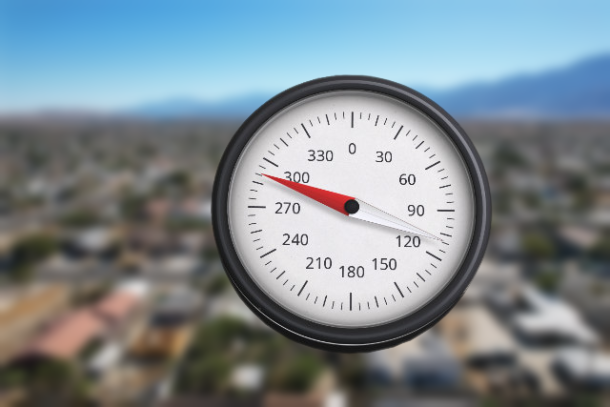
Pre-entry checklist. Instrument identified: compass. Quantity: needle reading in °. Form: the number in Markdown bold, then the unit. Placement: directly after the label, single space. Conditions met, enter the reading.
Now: **290** °
